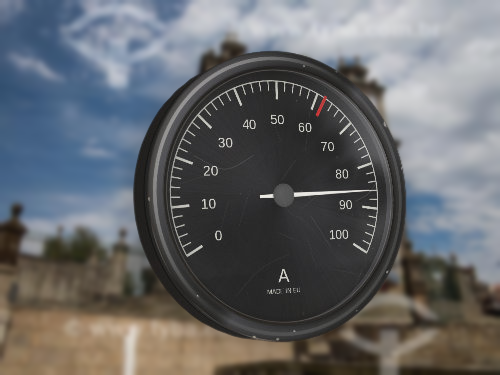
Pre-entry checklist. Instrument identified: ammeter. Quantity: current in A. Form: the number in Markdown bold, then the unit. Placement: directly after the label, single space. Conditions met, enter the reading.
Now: **86** A
